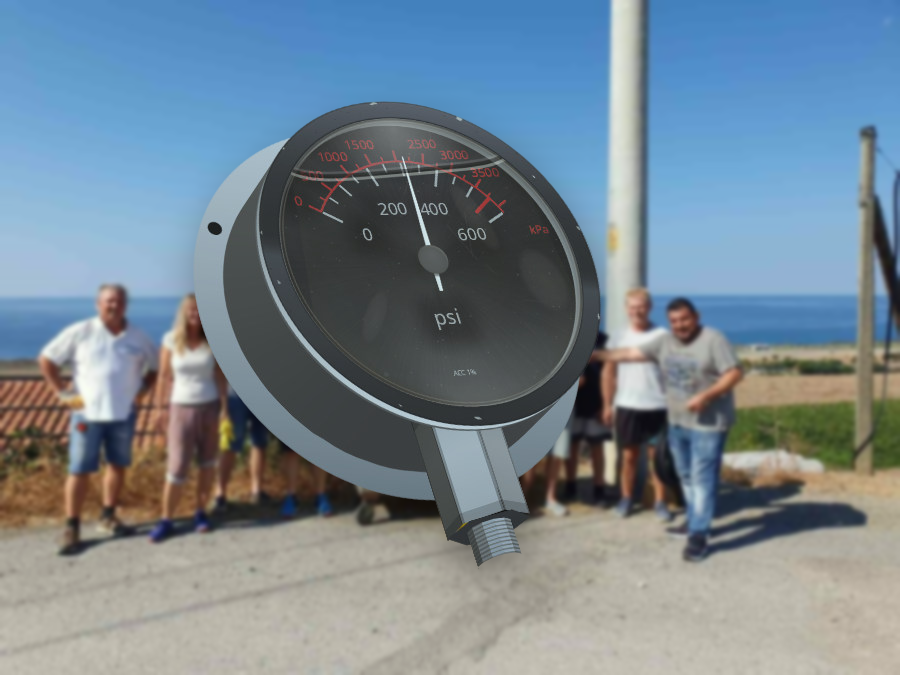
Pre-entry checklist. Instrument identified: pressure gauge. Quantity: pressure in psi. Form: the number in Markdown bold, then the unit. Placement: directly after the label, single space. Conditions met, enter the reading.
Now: **300** psi
